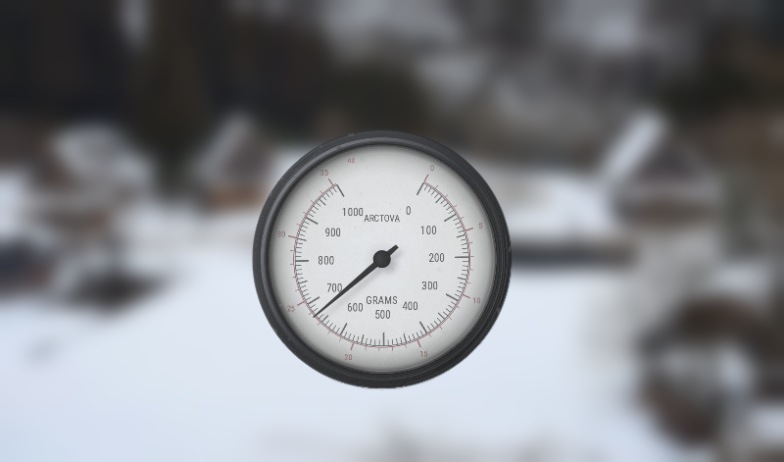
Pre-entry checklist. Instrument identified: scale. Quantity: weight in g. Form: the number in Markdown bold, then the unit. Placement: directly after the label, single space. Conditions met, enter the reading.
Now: **670** g
